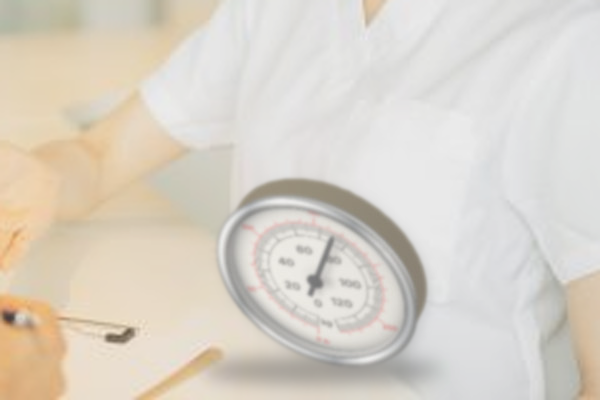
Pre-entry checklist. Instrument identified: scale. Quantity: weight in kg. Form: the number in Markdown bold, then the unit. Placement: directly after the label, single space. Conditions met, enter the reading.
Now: **75** kg
